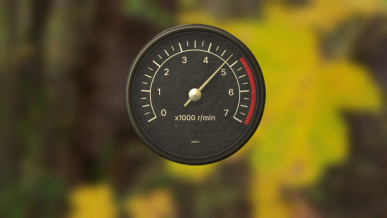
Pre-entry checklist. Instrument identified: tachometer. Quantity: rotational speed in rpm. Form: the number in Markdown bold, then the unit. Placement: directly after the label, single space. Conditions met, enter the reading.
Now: **4750** rpm
